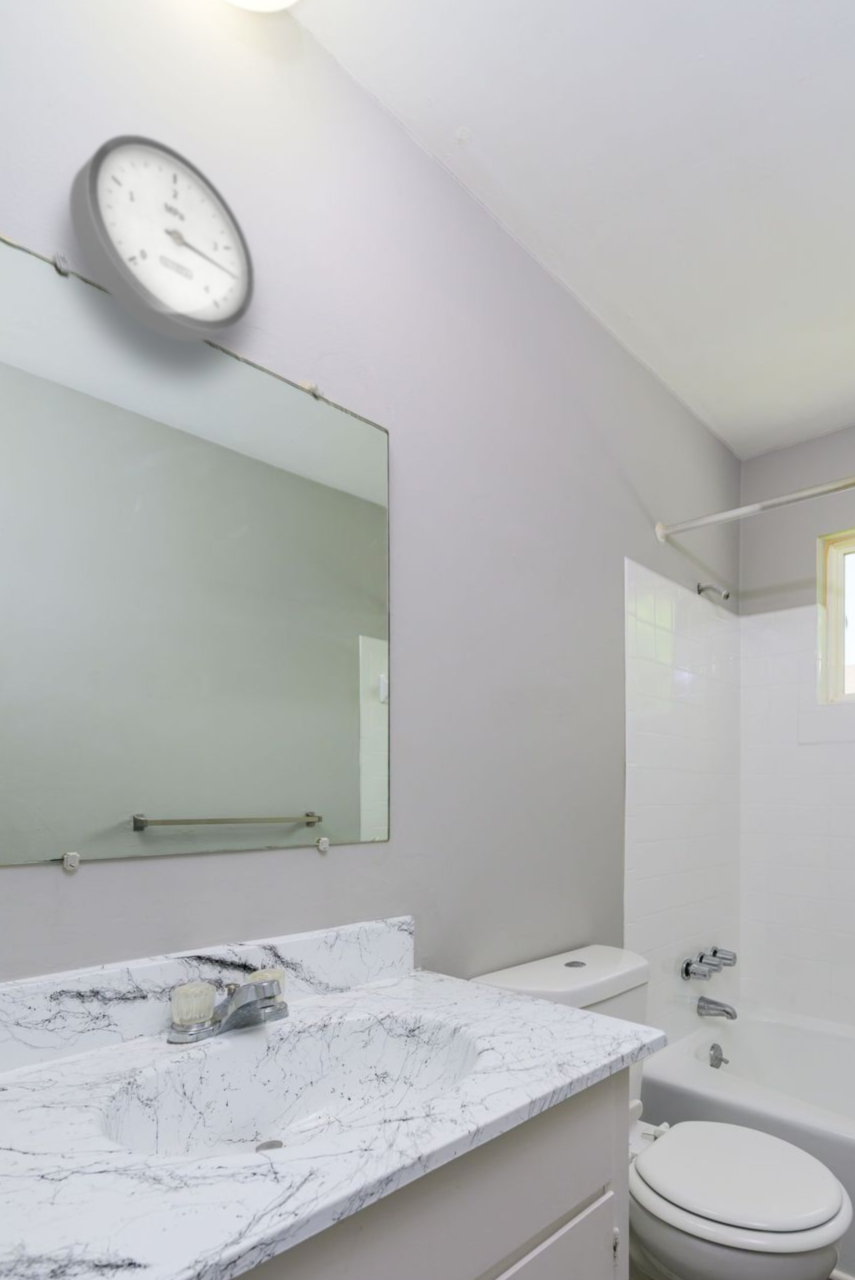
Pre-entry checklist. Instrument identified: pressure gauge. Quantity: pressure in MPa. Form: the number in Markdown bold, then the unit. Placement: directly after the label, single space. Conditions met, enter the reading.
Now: **3.4** MPa
